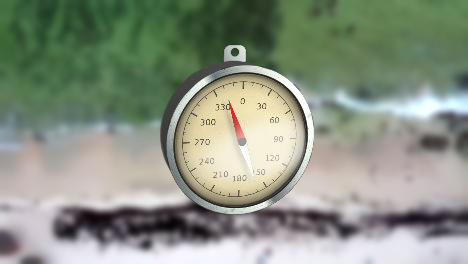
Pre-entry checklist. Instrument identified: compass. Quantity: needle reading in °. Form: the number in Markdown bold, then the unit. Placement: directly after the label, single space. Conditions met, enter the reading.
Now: **340** °
